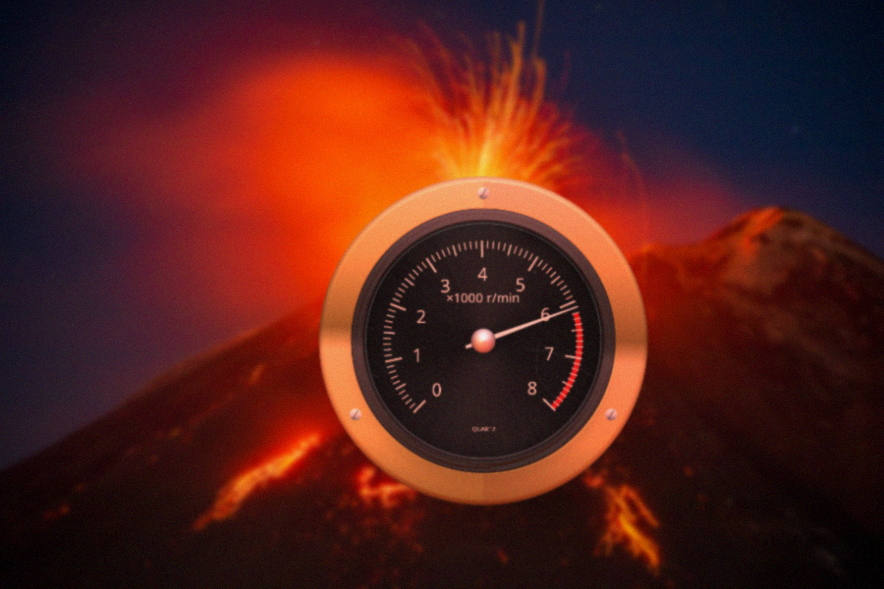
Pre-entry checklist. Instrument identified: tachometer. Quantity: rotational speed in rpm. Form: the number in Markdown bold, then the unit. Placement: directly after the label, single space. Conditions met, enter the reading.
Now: **6100** rpm
